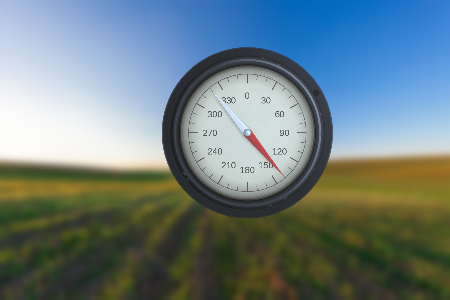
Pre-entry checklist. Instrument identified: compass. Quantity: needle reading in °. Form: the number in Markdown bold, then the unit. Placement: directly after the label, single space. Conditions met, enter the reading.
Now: **140** °
